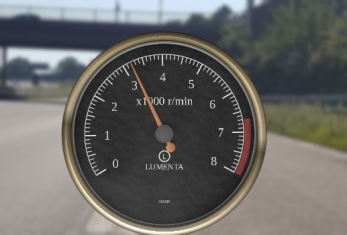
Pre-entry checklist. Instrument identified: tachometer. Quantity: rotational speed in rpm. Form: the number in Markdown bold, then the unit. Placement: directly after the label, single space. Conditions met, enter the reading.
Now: **3200** rpm
